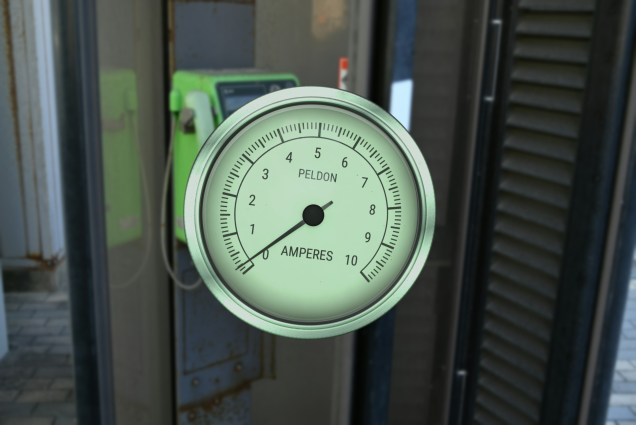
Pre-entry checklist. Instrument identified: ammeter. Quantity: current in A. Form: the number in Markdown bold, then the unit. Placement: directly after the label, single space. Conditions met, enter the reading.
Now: **0.2** A
